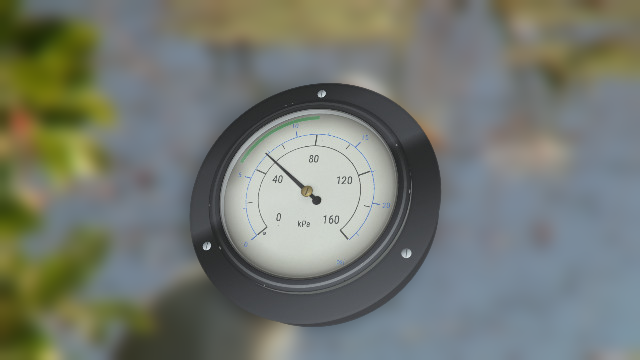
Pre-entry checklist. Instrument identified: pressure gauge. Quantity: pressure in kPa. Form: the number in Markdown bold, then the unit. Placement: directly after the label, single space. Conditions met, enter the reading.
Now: **50** kPa
